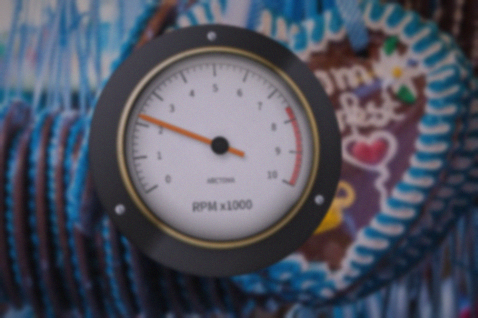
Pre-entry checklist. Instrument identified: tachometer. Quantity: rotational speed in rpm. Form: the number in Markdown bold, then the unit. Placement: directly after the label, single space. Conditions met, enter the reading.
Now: **2200** rpm
